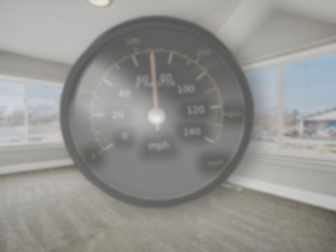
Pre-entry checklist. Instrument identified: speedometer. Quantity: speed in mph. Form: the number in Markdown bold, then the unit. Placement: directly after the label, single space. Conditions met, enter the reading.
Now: **70** mph
